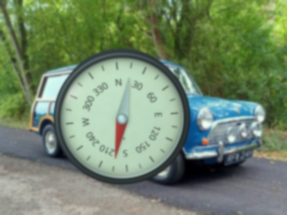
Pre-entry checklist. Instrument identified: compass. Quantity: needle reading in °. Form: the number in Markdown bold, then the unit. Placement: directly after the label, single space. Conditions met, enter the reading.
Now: **195** °
